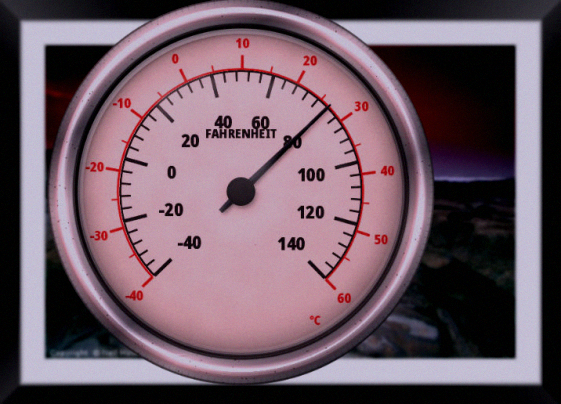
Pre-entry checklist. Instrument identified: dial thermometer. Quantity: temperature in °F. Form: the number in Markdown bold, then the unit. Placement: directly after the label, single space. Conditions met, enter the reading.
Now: **80** °F
